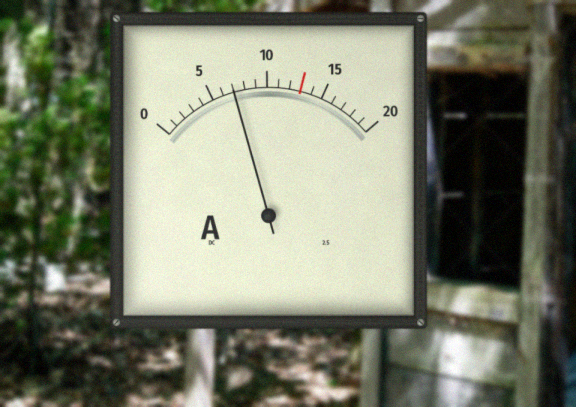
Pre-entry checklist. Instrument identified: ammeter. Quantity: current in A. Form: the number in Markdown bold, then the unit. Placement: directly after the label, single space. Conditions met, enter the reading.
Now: **7** A
